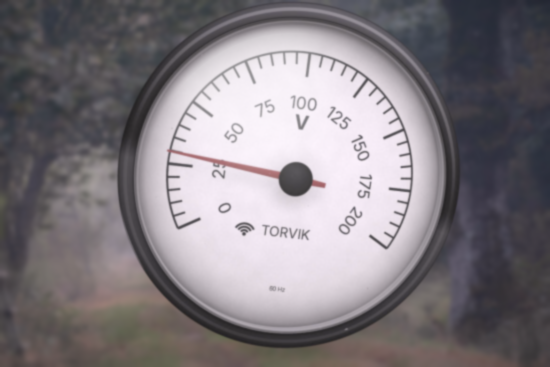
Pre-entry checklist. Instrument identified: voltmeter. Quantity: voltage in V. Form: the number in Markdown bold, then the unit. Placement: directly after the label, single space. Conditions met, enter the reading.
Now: **30** V
